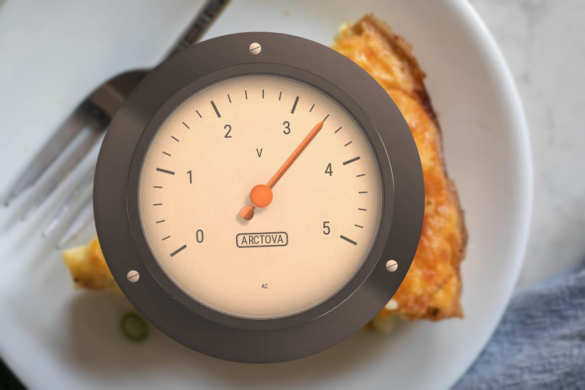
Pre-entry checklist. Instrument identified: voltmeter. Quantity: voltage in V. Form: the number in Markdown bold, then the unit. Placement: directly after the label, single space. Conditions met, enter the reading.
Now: **3.4** V
